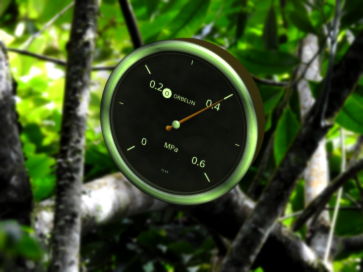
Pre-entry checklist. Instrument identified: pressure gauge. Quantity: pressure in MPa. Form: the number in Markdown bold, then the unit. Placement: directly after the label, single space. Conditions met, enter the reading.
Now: **0.4** MPa
